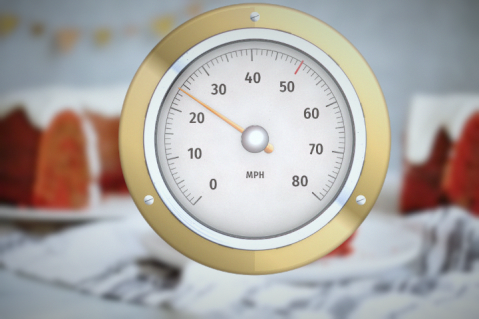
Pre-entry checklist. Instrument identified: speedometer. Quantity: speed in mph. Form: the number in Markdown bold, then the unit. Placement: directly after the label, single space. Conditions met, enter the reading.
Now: **24** mph
